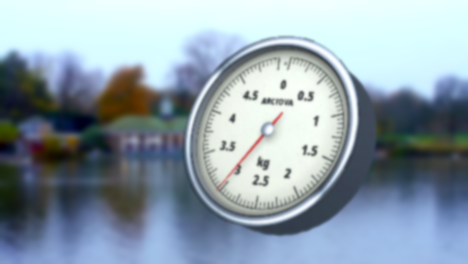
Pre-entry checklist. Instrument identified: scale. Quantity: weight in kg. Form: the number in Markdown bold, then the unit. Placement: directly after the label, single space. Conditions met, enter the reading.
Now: **3** kg
